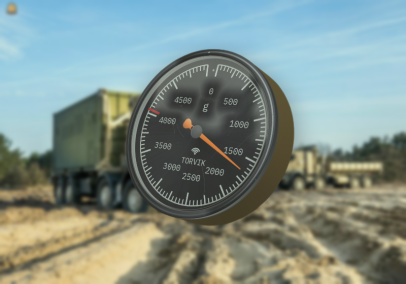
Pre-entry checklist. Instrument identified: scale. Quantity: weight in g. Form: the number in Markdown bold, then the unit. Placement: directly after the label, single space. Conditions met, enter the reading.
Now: **1650** g
